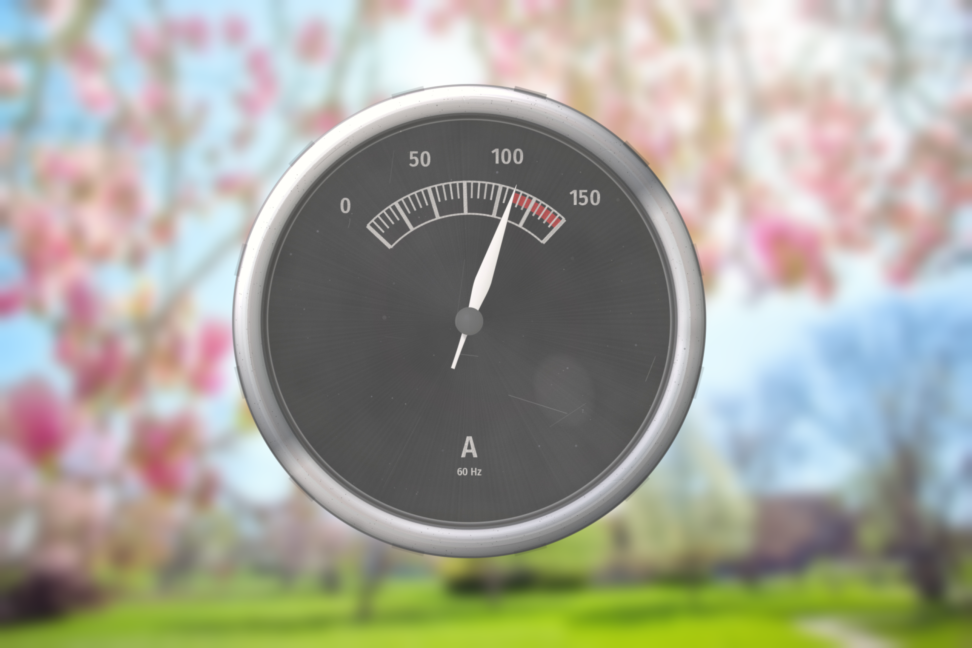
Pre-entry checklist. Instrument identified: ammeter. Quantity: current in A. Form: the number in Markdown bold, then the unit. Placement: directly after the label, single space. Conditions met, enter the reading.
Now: **110** A
